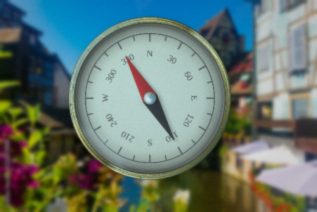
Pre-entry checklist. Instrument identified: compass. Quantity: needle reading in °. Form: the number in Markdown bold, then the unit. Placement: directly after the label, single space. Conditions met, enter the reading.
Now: **330** °
